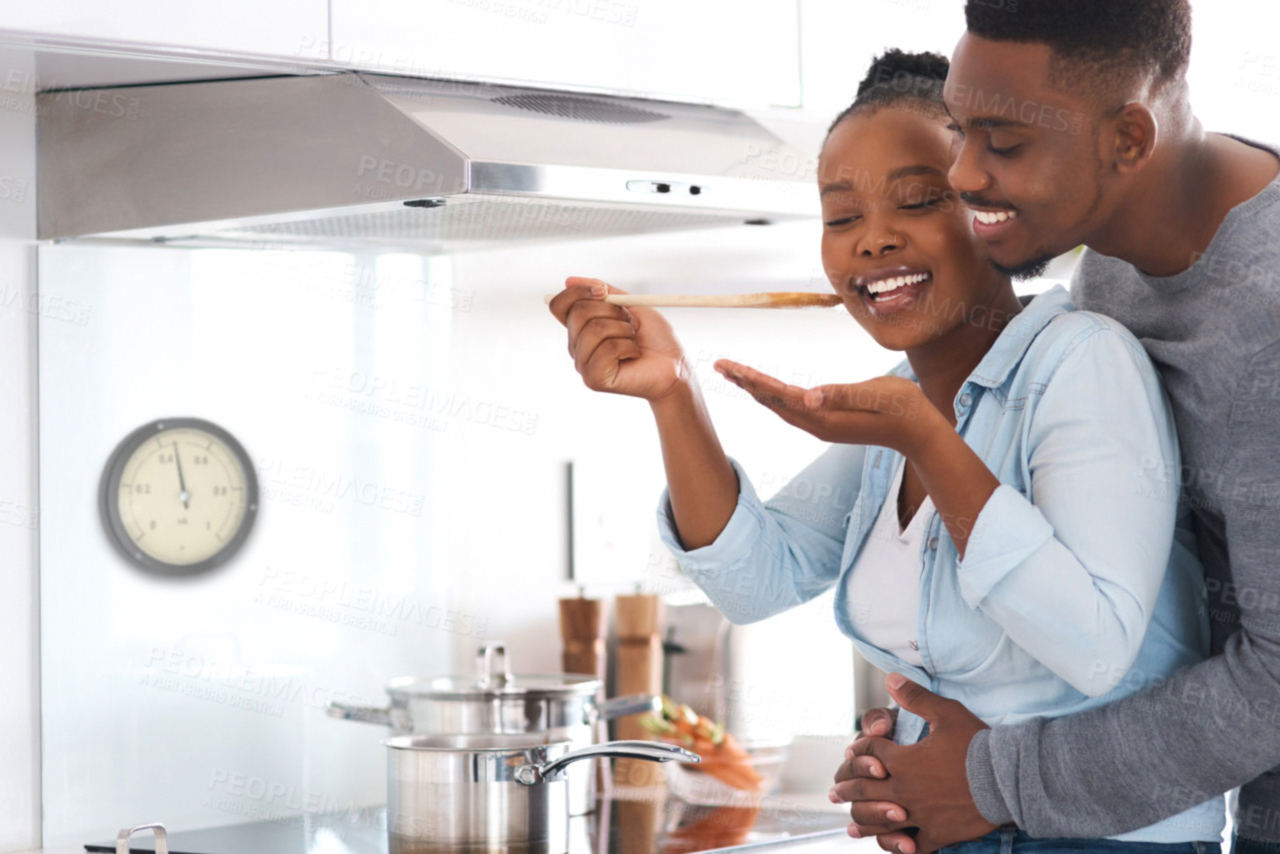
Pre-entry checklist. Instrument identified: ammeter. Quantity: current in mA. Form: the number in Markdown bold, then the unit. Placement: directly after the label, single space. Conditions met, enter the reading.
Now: **0.45** mA
